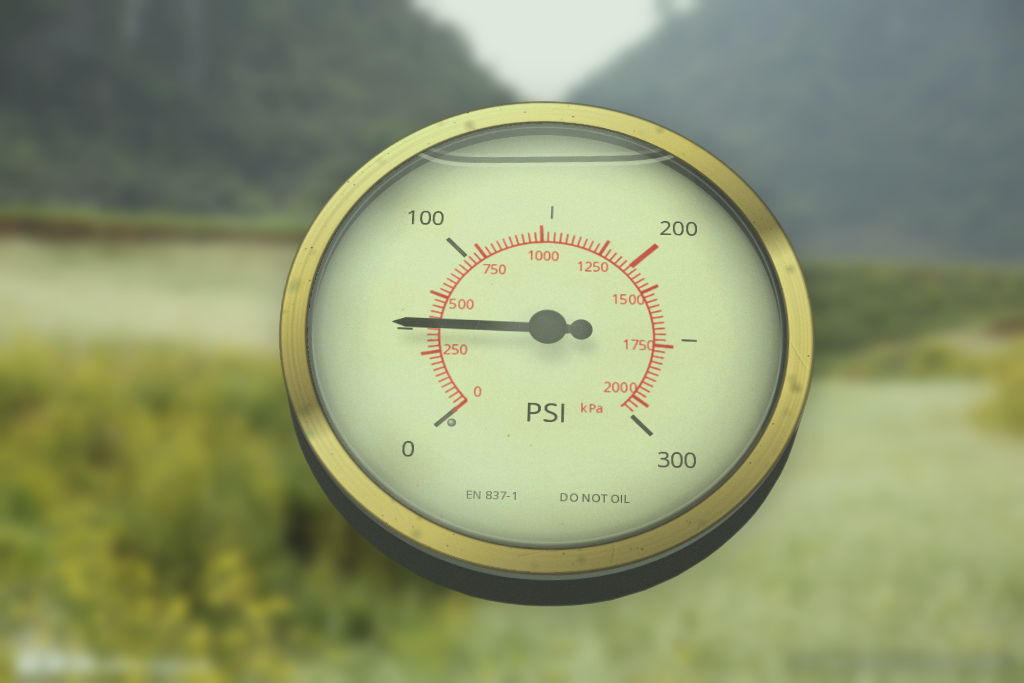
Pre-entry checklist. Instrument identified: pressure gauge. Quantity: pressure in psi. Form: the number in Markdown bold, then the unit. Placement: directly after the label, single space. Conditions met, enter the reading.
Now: **50** psi
